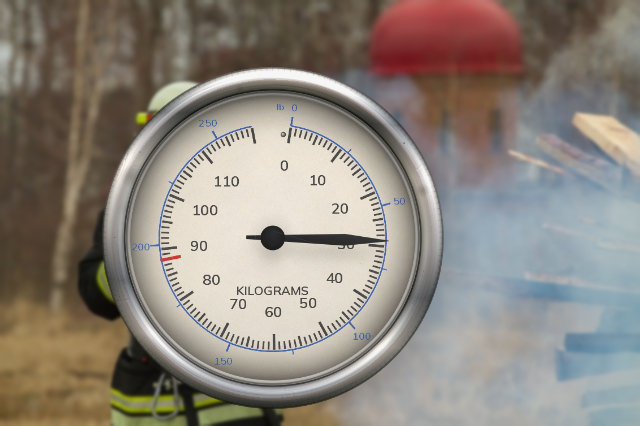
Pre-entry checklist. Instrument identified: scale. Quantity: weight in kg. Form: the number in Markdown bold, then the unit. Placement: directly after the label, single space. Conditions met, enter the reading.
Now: **29** kg
